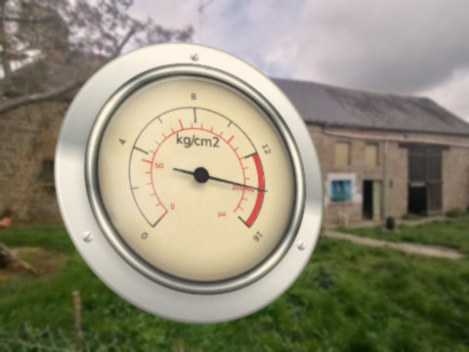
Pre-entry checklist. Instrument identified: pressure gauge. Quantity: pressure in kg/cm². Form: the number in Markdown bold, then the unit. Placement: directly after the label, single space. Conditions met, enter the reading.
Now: **14** kg/cm²
